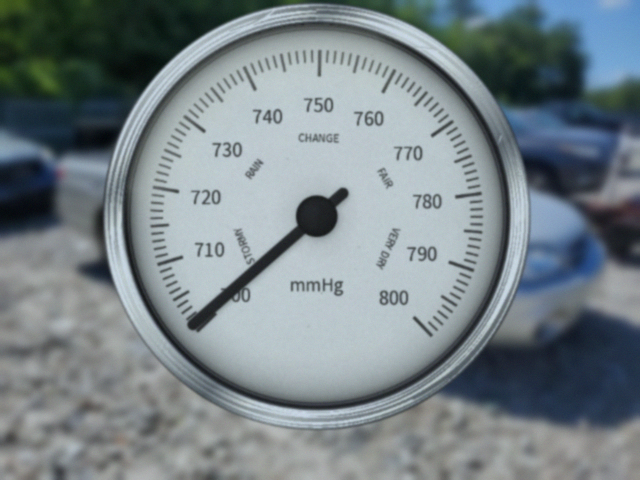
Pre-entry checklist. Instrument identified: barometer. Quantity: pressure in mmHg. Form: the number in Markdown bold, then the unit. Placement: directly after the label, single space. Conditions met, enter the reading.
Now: **701** mmHg
